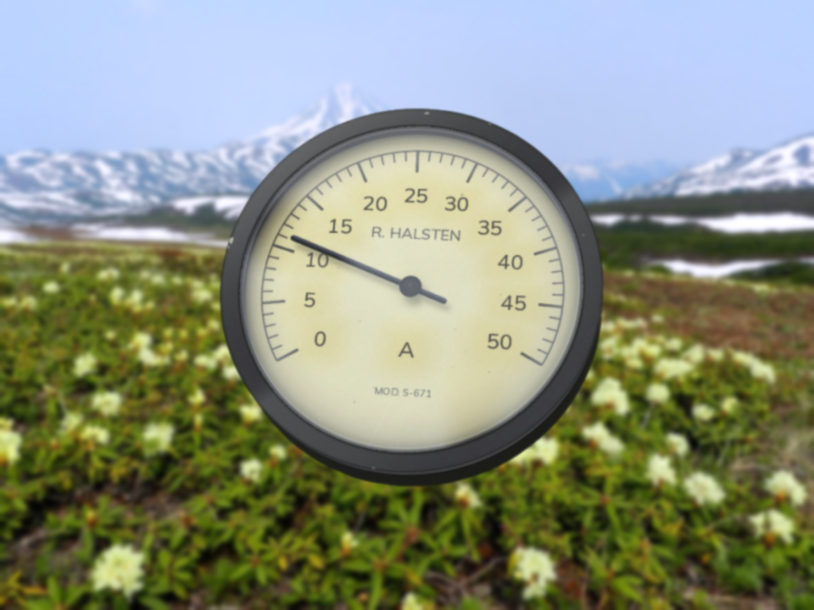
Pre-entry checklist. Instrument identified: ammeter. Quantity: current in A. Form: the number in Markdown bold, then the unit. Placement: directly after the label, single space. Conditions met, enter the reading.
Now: **11** A
